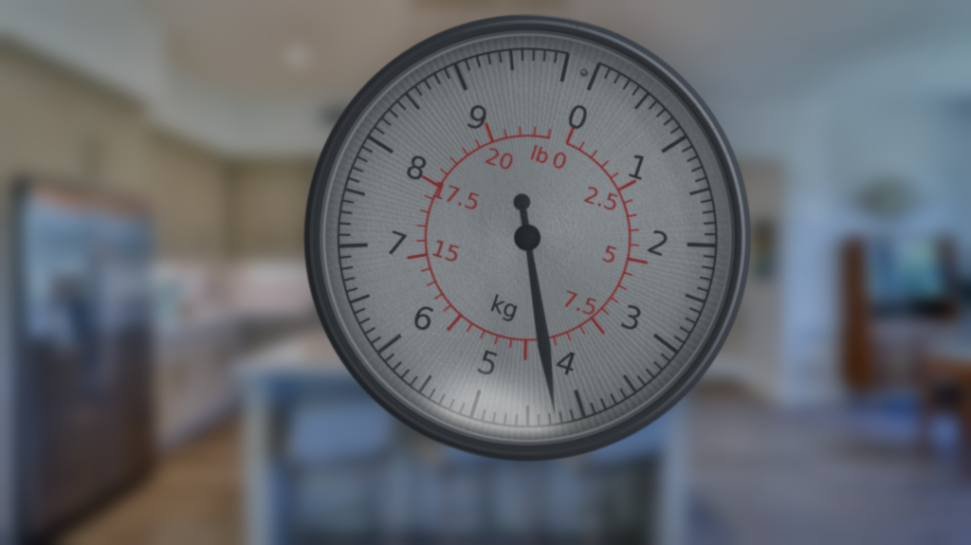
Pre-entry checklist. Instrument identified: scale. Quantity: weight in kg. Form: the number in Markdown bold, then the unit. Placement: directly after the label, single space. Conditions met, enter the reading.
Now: **4.25** kg
